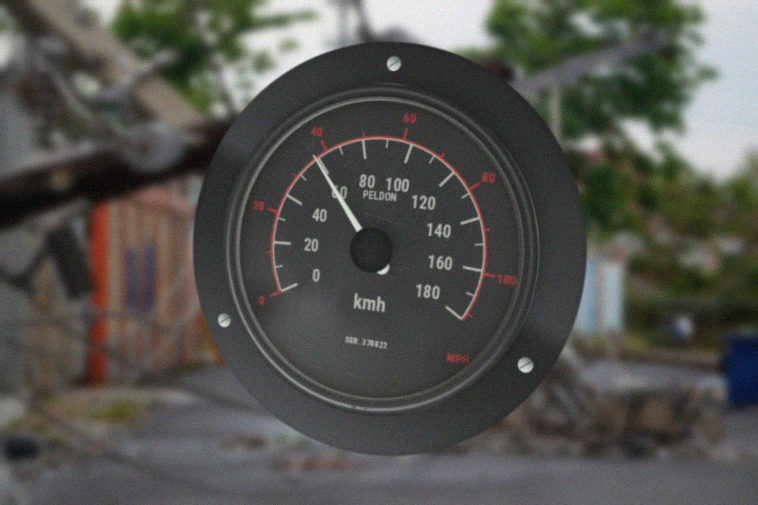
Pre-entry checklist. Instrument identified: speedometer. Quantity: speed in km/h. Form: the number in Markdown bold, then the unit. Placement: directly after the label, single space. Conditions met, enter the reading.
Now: **60** km/h
